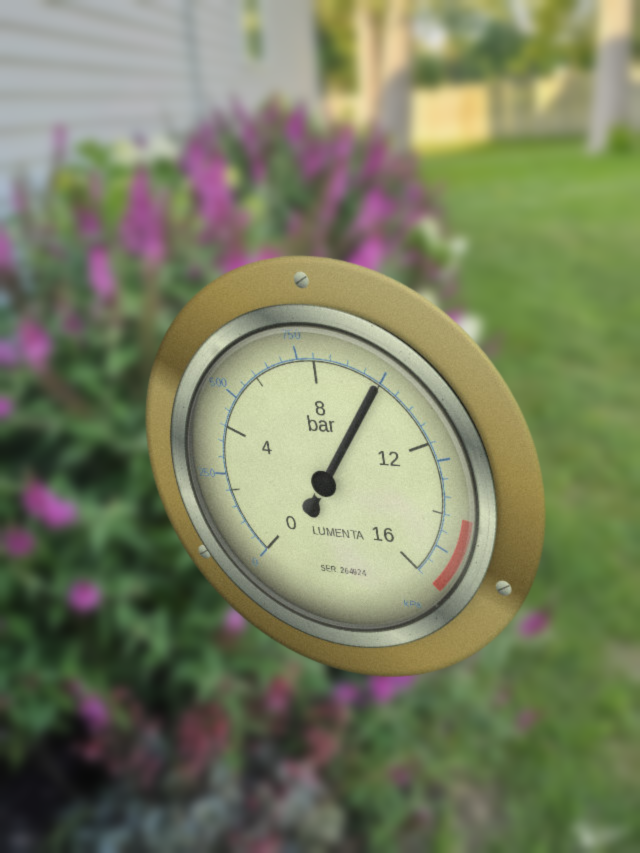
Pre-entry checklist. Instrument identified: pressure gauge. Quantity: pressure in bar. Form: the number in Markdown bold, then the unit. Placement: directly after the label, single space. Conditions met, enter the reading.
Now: **10** bar
